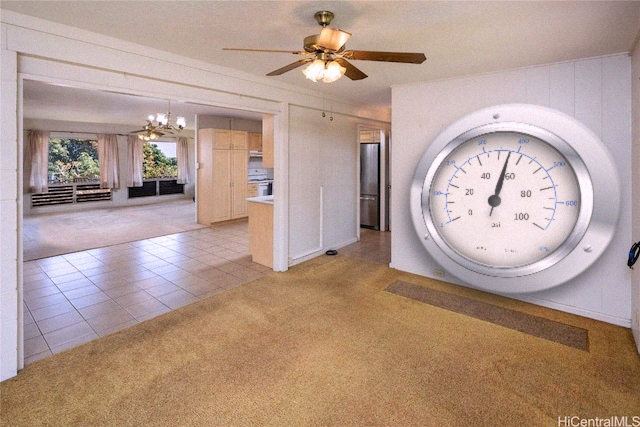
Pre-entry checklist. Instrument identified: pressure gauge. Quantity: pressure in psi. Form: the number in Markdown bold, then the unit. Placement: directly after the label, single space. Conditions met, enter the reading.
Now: **55** psi
